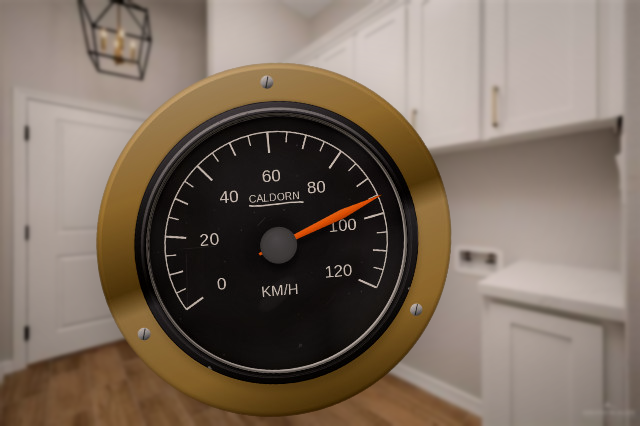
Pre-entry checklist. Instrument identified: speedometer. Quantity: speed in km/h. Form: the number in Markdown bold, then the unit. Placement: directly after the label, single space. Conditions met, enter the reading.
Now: **95** km/h
